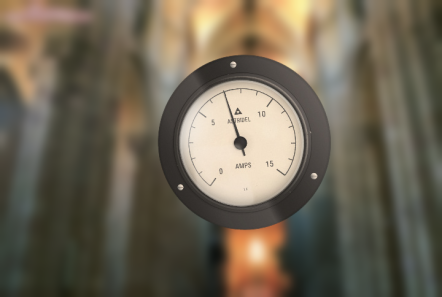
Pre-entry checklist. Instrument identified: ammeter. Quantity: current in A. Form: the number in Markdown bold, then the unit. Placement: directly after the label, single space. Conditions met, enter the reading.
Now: **7** A
